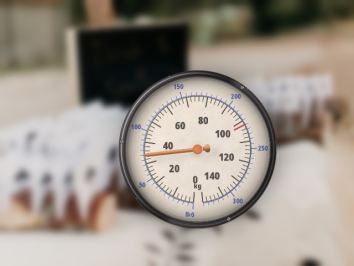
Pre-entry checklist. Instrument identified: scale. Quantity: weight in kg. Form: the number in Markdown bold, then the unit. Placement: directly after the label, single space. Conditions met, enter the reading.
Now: **34** kg
